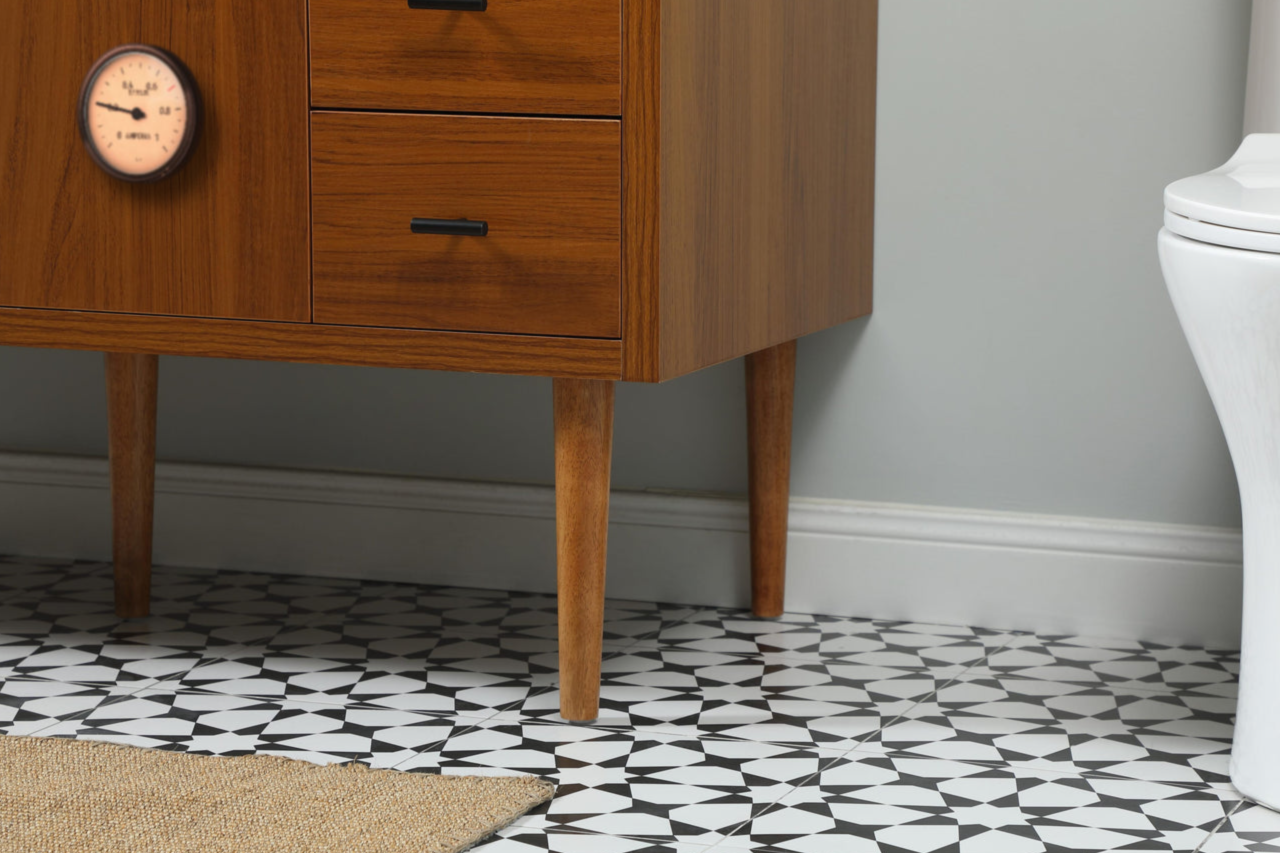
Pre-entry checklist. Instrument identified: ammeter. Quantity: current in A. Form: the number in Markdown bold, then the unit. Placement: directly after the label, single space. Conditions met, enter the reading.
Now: **0.2** A
